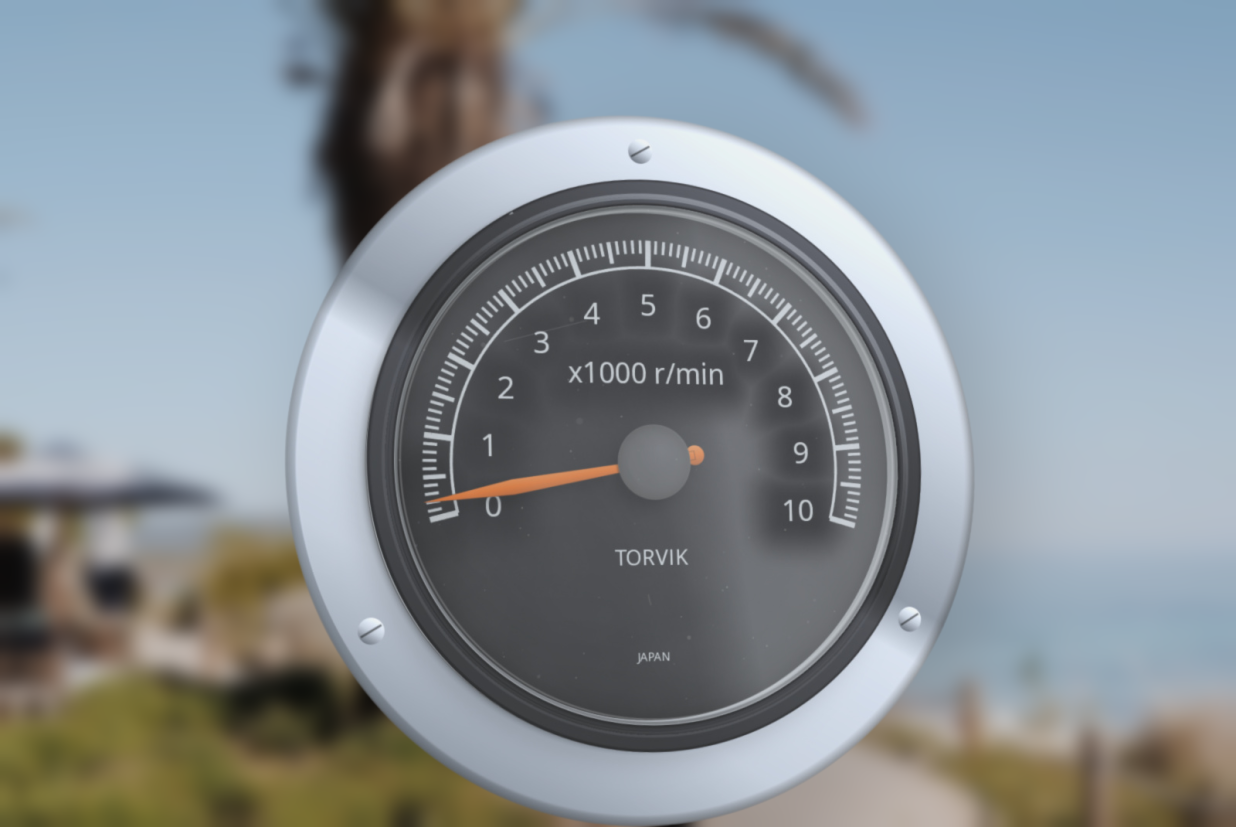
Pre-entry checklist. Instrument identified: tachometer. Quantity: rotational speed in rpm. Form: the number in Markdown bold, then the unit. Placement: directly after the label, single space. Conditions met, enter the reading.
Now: **200** rpm
